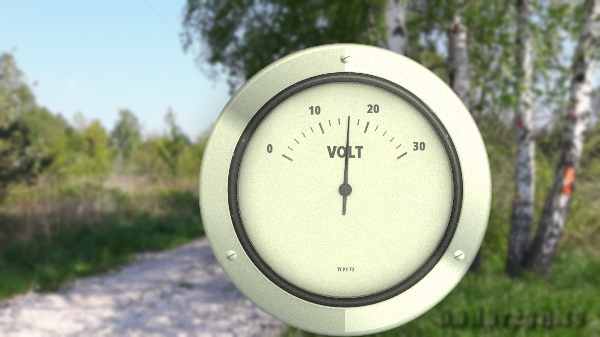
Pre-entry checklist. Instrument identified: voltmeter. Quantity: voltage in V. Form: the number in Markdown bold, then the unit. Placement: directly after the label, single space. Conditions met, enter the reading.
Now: **16** V
